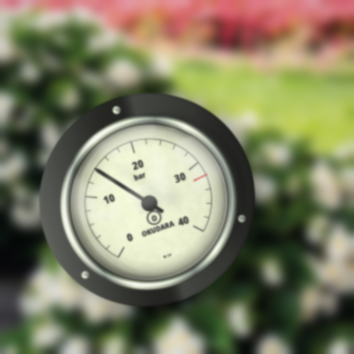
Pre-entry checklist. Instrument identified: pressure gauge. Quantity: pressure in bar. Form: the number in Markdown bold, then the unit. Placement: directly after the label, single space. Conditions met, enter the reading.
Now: **14** bar
